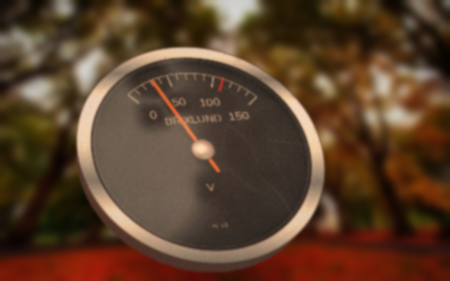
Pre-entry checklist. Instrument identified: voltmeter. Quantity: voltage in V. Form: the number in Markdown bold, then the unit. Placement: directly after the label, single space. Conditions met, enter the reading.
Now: **30** V
